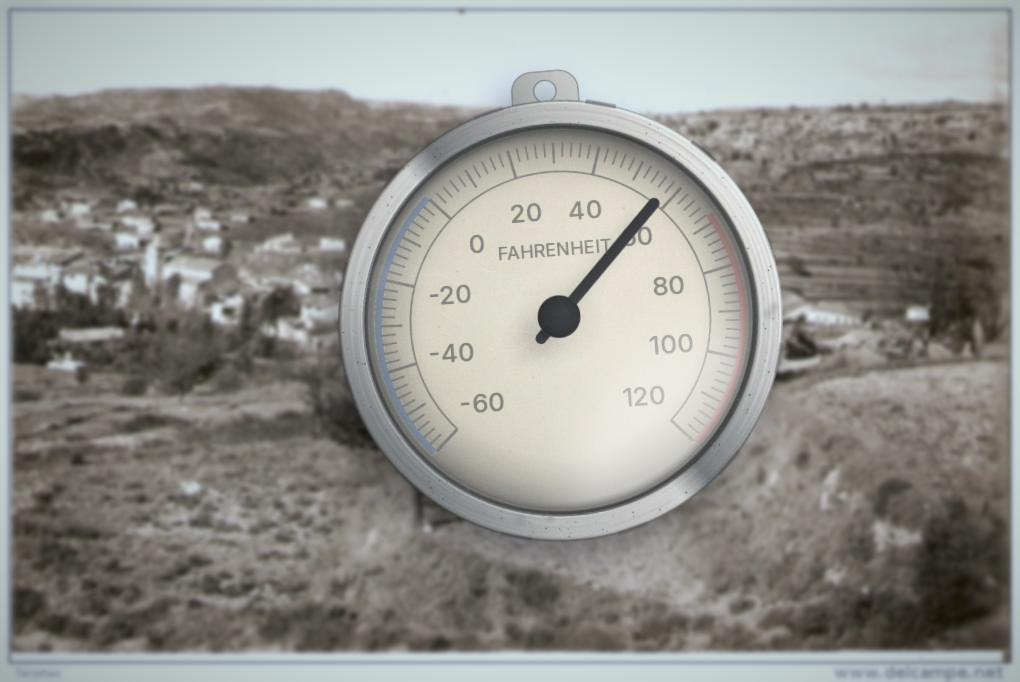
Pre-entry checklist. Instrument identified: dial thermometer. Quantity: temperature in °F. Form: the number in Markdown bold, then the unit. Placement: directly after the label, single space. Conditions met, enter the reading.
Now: **58** °F
